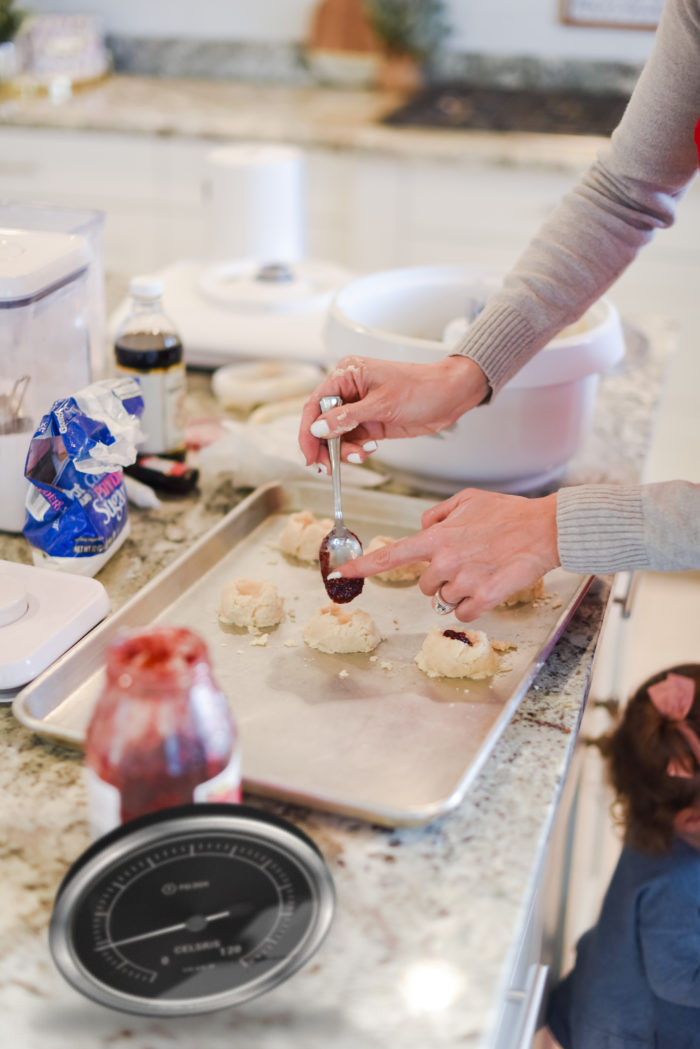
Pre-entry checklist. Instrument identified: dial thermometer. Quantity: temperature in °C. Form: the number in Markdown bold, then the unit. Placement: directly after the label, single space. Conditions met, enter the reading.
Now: **20** °C
